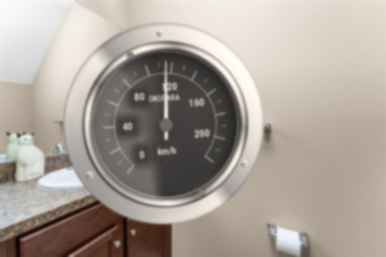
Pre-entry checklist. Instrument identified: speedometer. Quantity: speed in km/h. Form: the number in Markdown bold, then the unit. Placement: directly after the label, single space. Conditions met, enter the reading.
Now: **115** km/h
